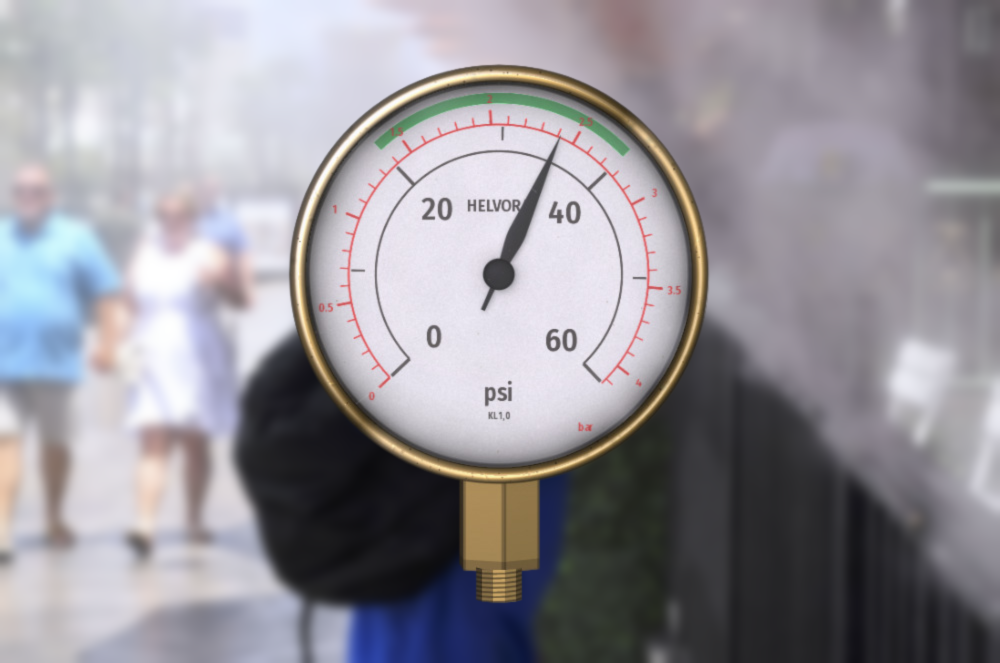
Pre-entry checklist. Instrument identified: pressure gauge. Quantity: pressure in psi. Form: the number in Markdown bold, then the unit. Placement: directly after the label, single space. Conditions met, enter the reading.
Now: **35** psi
